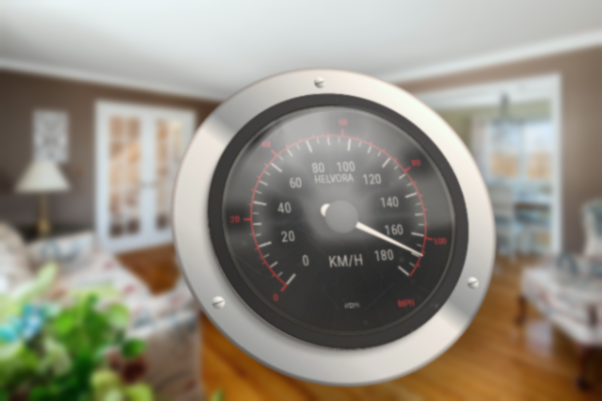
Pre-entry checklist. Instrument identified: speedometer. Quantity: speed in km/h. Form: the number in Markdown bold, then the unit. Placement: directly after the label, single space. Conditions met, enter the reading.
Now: **170** km/h
